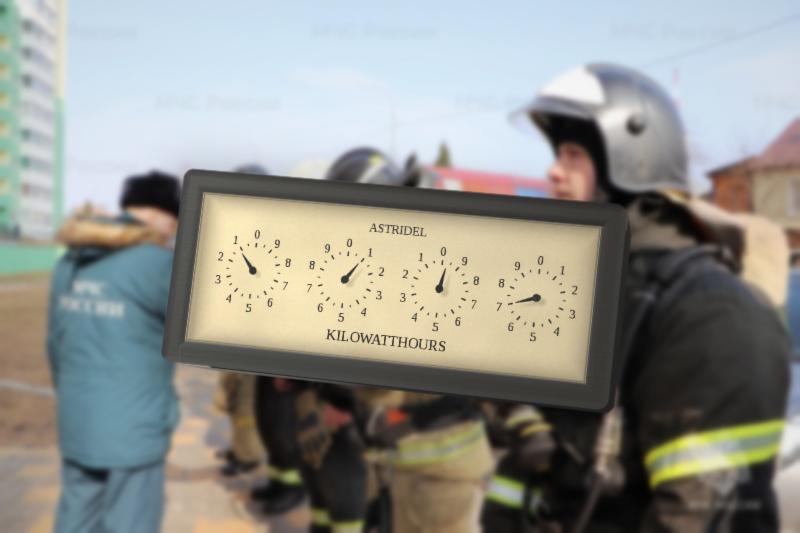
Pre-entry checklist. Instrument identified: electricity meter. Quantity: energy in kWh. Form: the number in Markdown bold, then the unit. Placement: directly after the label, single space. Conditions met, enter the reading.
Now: **1097** kWh
